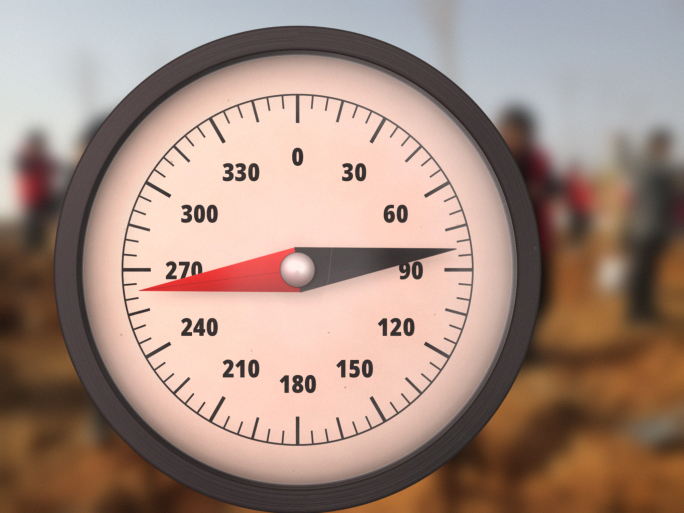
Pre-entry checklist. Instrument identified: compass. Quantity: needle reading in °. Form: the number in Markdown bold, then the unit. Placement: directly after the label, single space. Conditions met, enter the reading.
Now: **262.5** °
